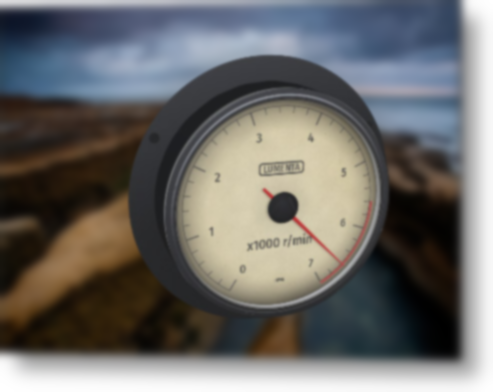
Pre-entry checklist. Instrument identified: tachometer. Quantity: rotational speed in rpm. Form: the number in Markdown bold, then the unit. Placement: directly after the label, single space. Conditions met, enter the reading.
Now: **6600** rpm
